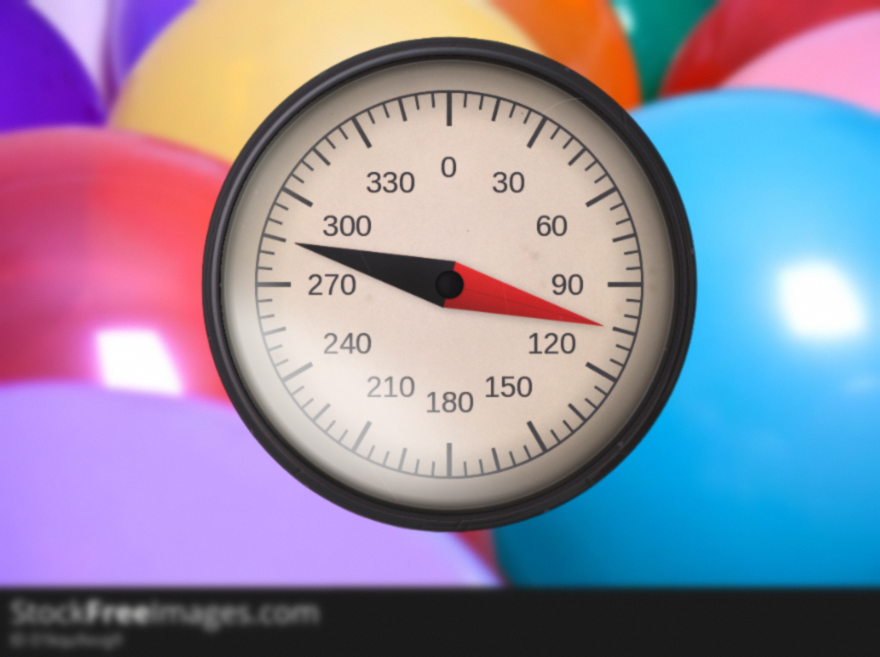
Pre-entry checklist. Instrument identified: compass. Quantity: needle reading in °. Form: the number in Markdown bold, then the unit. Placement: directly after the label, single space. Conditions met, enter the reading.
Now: **105** °
